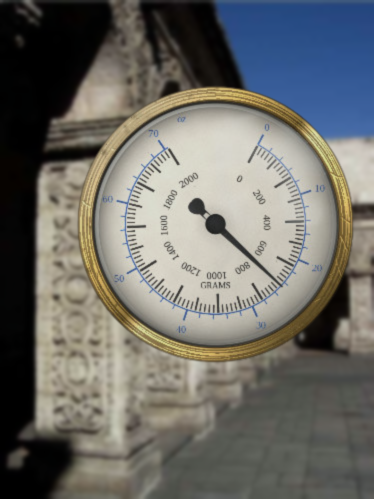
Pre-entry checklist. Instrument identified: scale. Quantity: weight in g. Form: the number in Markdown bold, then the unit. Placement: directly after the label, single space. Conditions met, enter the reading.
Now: **700** g
